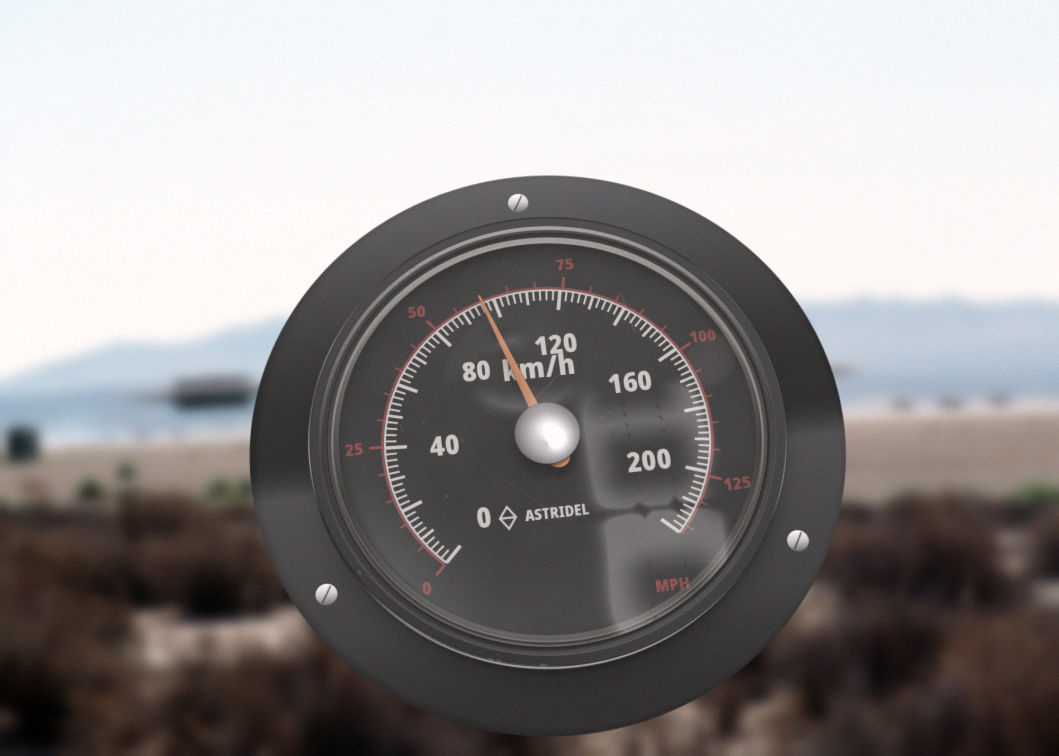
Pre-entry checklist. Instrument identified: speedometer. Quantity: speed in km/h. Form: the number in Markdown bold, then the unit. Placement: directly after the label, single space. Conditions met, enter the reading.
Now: **96** km/h
